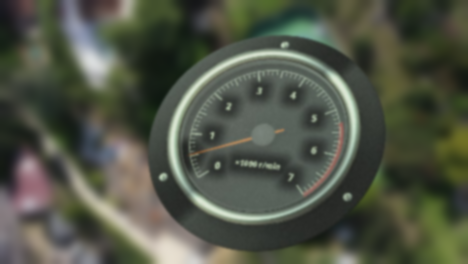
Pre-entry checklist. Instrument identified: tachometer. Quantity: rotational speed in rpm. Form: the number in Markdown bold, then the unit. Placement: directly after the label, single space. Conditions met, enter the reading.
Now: **500** rpm
